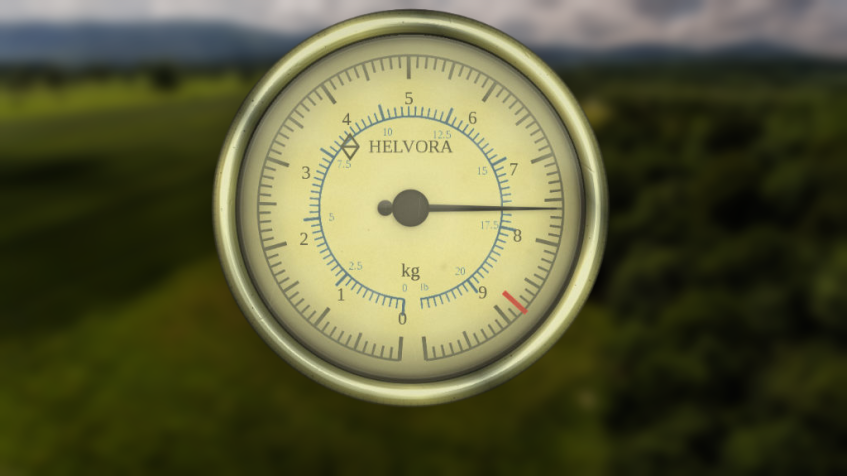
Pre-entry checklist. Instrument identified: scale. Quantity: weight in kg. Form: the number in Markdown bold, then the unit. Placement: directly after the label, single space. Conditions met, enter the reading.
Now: **7.6** kg
